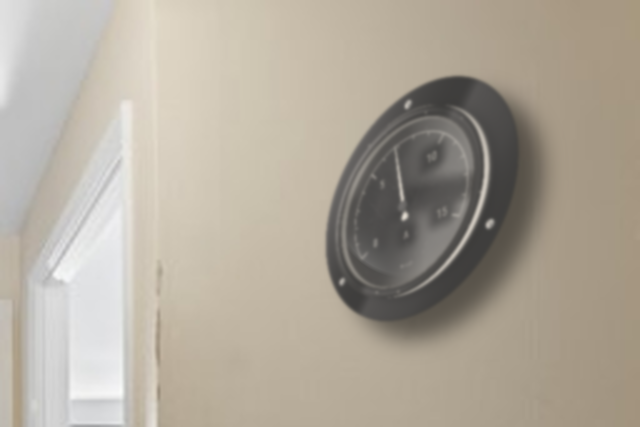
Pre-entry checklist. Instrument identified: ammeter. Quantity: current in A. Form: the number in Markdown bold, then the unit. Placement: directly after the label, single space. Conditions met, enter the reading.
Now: **7** A
